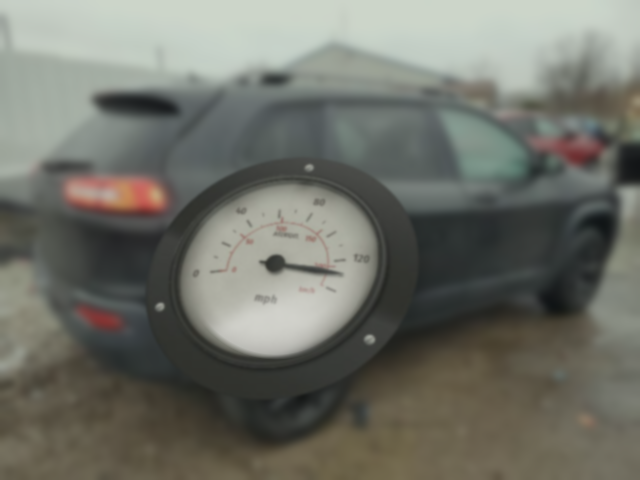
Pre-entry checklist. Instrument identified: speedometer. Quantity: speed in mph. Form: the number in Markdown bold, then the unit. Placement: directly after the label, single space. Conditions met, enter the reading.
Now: **130** mph
